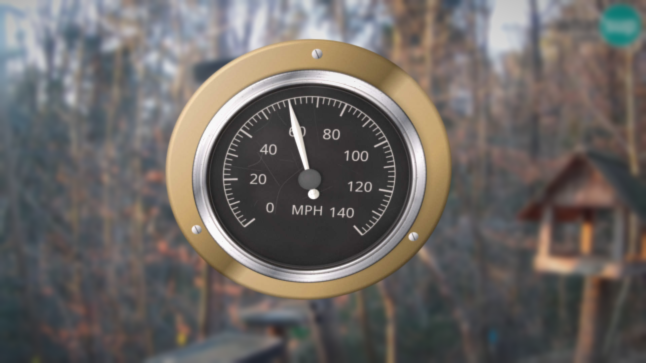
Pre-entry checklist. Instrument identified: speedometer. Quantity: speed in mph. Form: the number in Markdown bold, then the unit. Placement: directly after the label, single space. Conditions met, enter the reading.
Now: **60** mph
